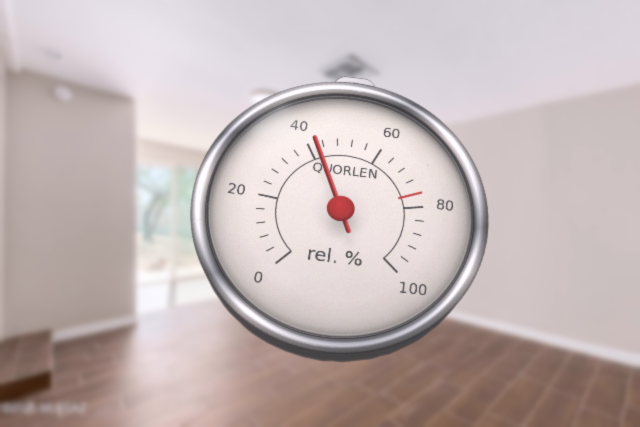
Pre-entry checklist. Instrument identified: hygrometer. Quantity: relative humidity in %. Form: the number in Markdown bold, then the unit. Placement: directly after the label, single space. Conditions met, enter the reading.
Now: **42** %
